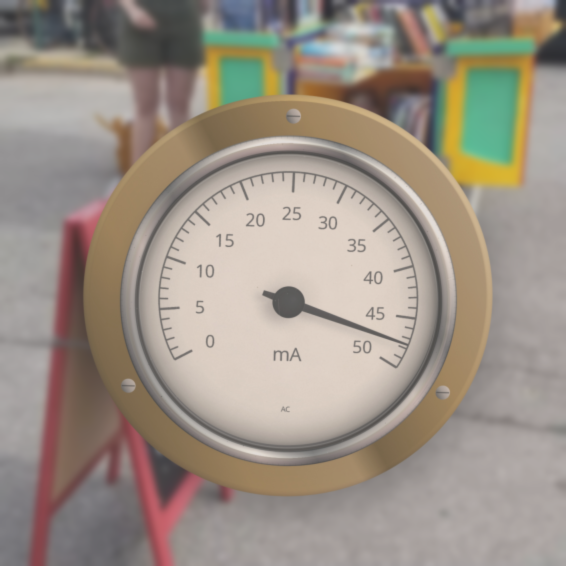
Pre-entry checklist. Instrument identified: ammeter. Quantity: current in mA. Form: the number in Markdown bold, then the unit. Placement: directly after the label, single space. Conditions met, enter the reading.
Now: **47.5** mA
